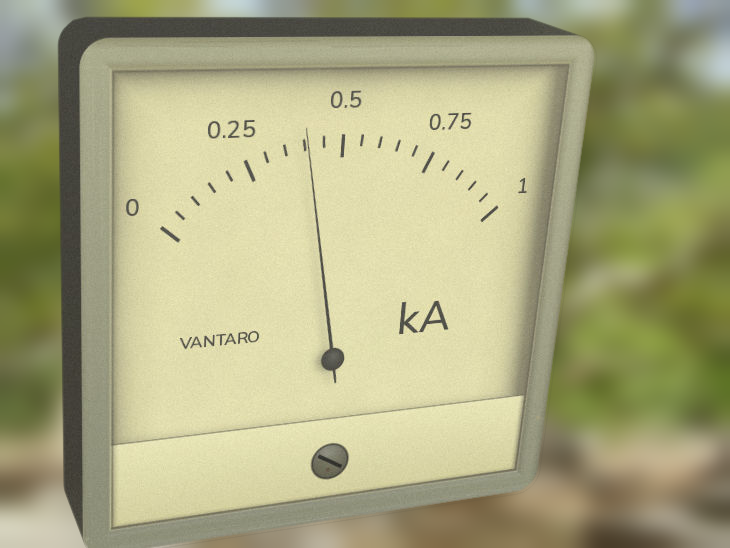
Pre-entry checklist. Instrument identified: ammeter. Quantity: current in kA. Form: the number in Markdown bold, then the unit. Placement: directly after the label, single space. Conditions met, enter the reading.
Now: **0.4** kA
